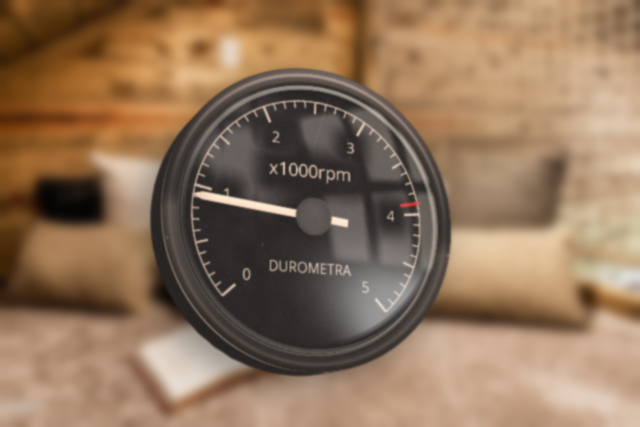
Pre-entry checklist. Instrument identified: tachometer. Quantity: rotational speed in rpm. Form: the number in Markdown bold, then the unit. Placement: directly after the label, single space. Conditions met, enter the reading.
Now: **900** rpm
